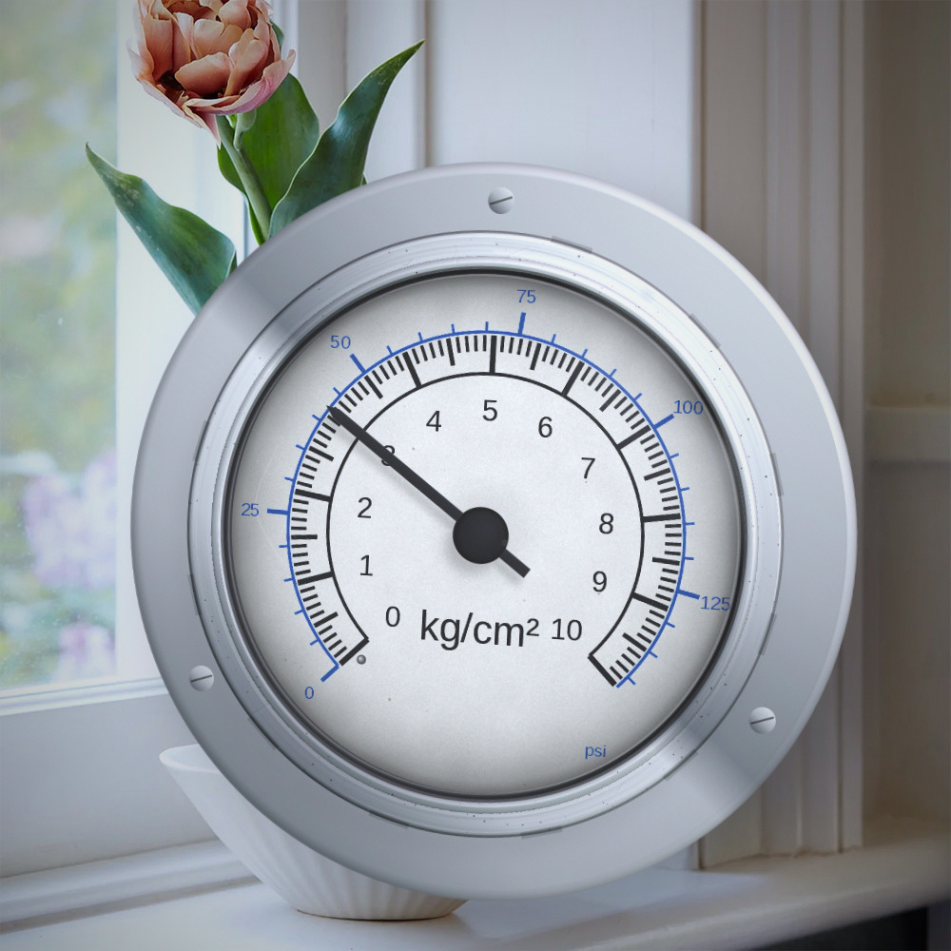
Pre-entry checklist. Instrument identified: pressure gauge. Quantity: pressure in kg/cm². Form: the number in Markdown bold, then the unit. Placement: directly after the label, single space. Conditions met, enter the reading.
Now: **3** kg/cm²
